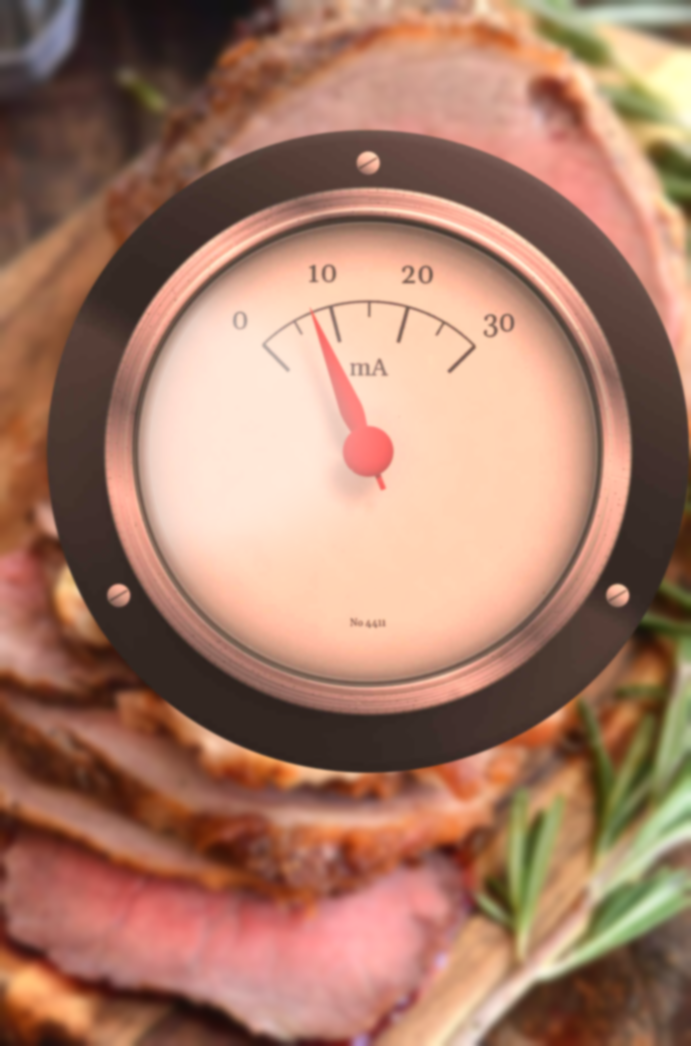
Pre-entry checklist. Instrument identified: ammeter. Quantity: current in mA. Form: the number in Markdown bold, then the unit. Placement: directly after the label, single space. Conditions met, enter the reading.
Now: **7.5** mA
